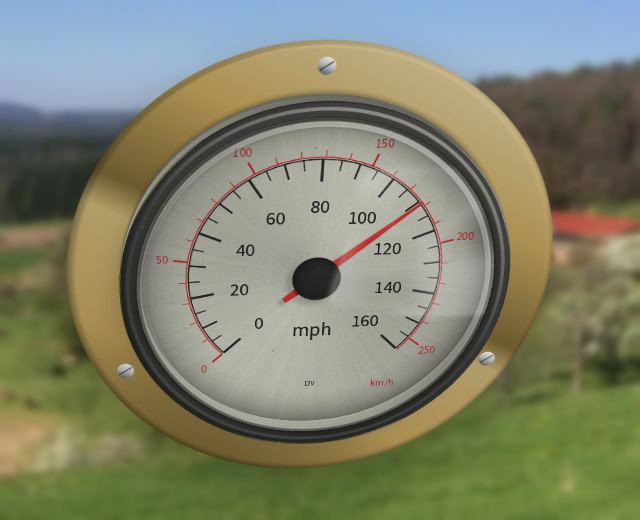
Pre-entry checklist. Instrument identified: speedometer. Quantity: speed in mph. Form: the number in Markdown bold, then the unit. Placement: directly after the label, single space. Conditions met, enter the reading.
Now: **110** mph
